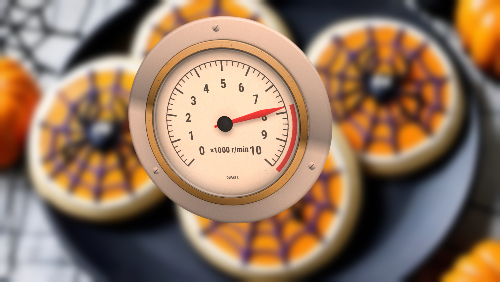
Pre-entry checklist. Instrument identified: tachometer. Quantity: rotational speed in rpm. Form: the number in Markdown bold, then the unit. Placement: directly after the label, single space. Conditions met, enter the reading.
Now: **7800** rpm
